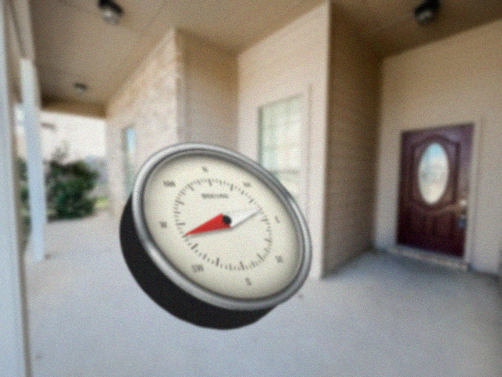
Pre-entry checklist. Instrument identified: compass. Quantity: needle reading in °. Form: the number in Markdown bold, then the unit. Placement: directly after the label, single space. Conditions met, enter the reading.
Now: **255** °
